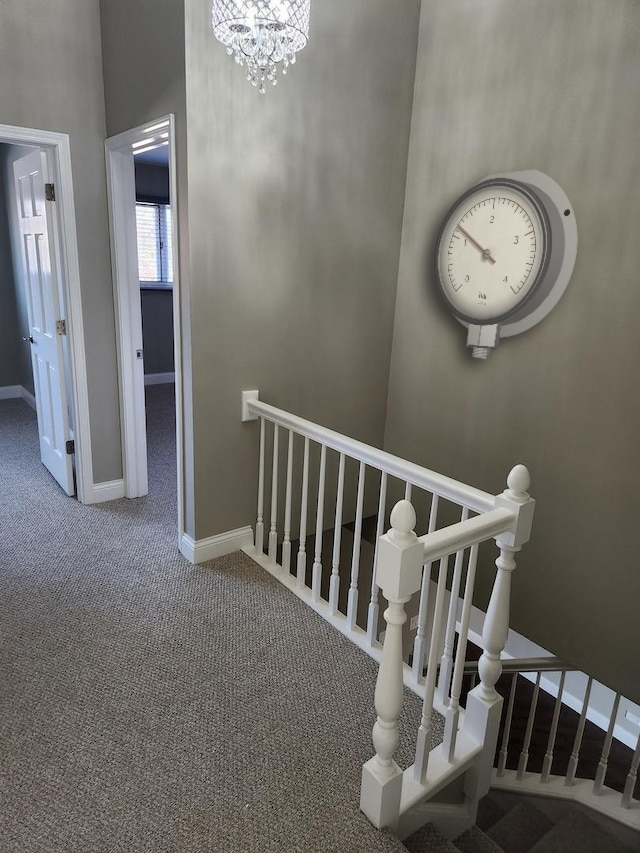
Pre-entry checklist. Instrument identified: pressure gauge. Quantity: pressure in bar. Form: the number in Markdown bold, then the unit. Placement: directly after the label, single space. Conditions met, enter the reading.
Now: **1.2** bar
